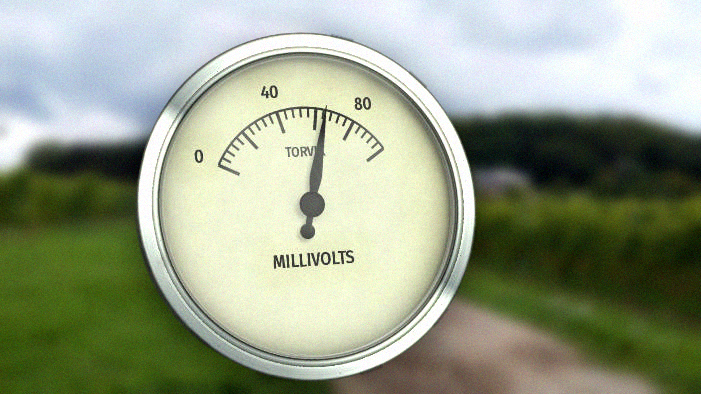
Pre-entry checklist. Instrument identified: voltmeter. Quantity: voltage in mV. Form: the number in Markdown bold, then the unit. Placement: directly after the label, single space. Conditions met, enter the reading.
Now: **64** mV
